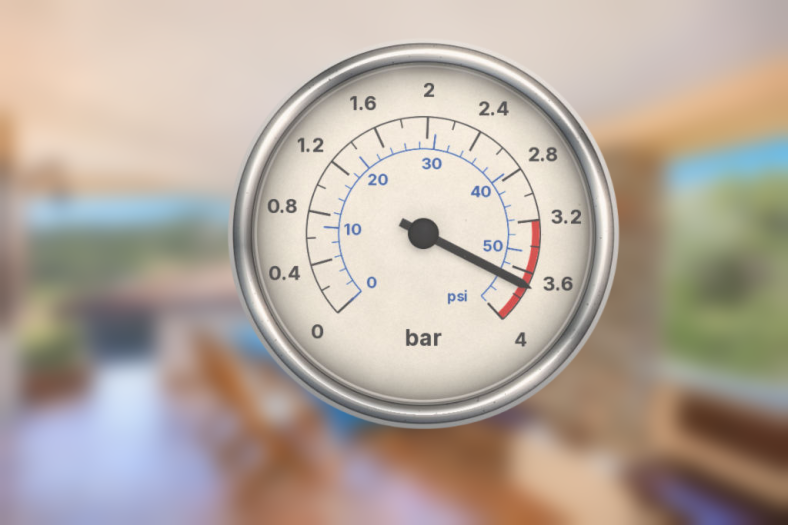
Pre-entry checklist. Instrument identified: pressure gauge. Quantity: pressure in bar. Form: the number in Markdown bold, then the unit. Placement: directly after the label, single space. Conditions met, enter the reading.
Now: **3.7** bar
